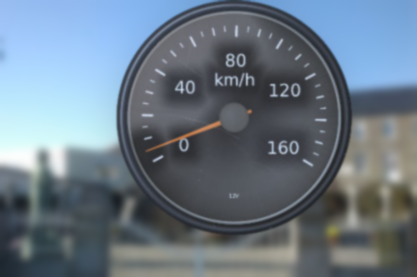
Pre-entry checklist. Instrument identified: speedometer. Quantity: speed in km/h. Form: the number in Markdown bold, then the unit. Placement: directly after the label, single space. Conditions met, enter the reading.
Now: **5** km/h
